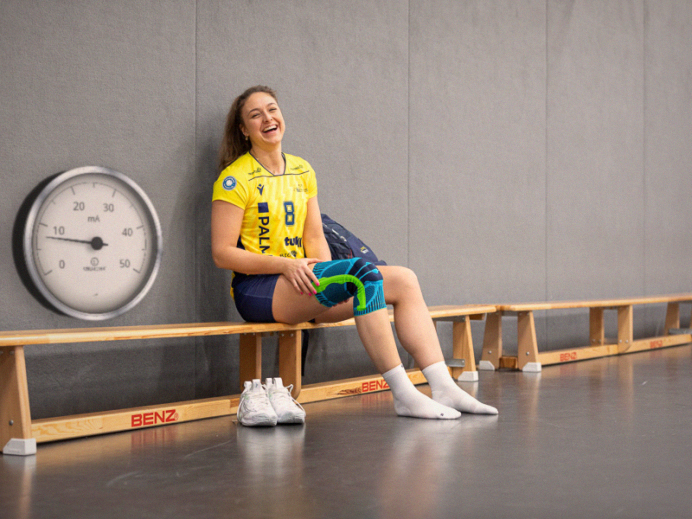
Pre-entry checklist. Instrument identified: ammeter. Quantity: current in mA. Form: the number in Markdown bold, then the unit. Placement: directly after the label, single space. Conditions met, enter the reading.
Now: **7.5** mA
